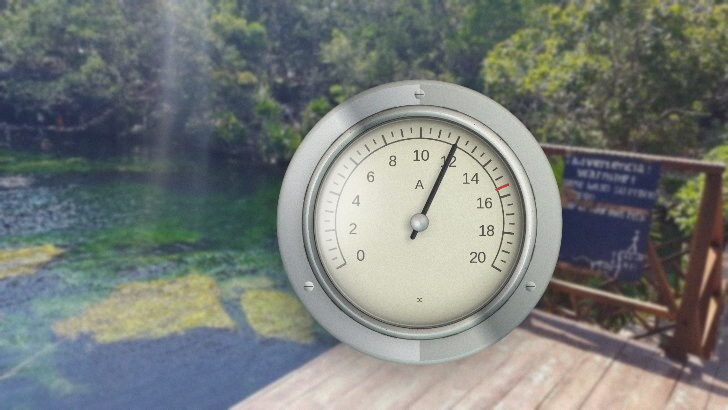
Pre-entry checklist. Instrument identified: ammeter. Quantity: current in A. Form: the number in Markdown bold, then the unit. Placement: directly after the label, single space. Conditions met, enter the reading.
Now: **12** A
